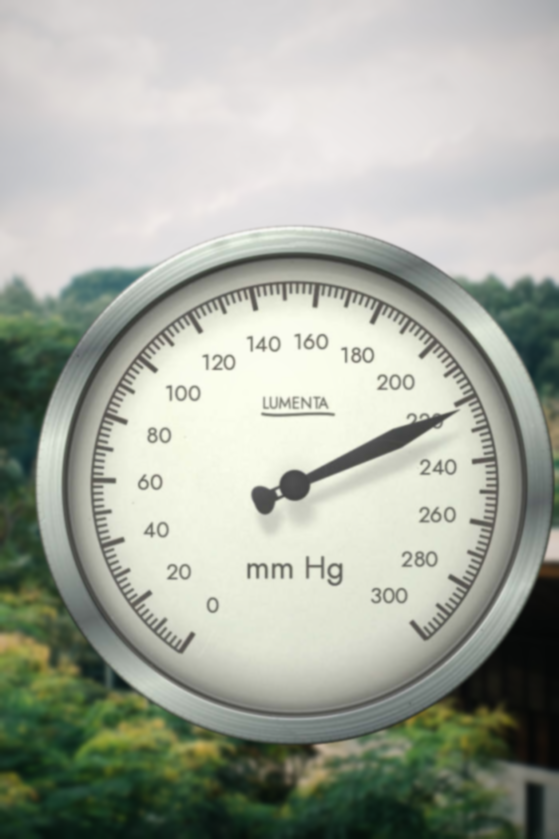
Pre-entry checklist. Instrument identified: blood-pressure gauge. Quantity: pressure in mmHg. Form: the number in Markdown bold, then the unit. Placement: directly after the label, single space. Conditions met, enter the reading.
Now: **222** mmHg
